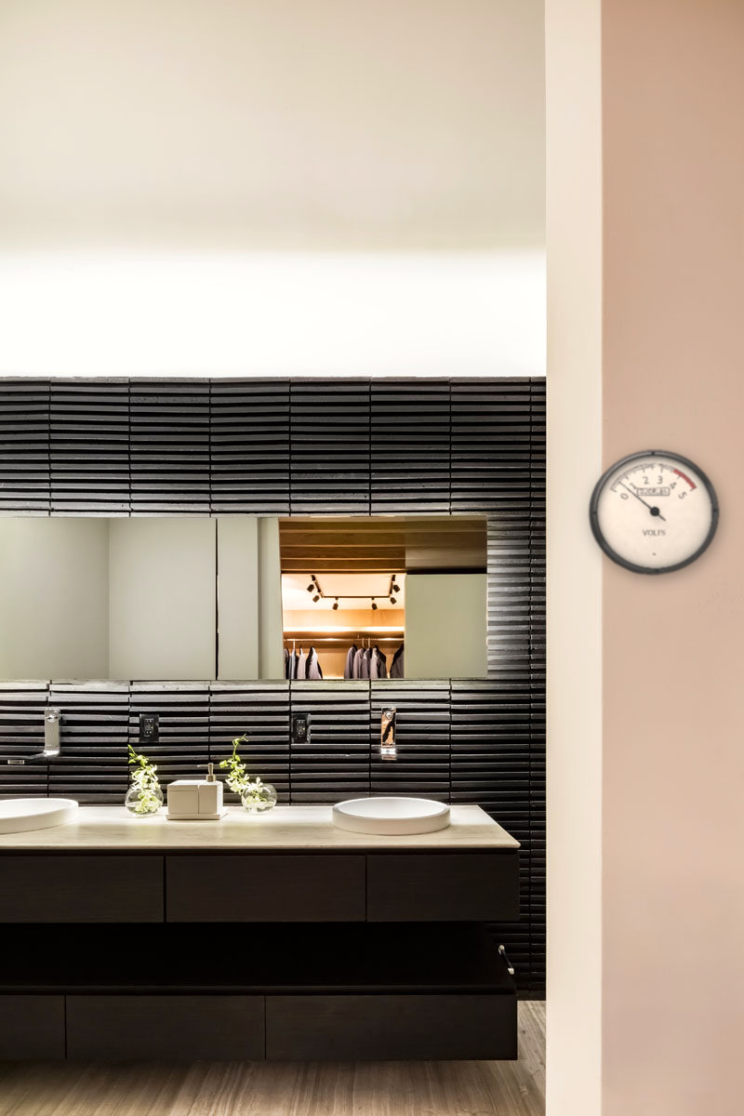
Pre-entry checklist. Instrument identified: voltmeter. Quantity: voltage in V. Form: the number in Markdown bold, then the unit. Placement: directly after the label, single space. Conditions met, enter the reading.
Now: **0.5** V
